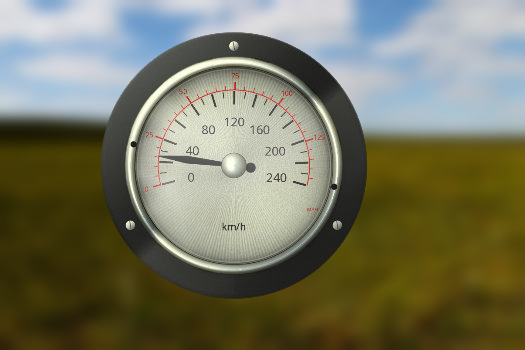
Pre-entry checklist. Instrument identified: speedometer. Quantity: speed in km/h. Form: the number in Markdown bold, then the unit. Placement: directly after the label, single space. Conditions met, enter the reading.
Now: **25** km/h
